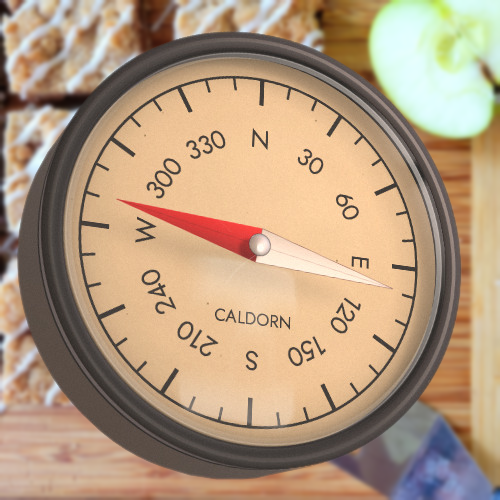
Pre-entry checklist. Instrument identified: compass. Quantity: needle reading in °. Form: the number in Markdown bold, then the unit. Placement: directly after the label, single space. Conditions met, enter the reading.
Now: **280** °
